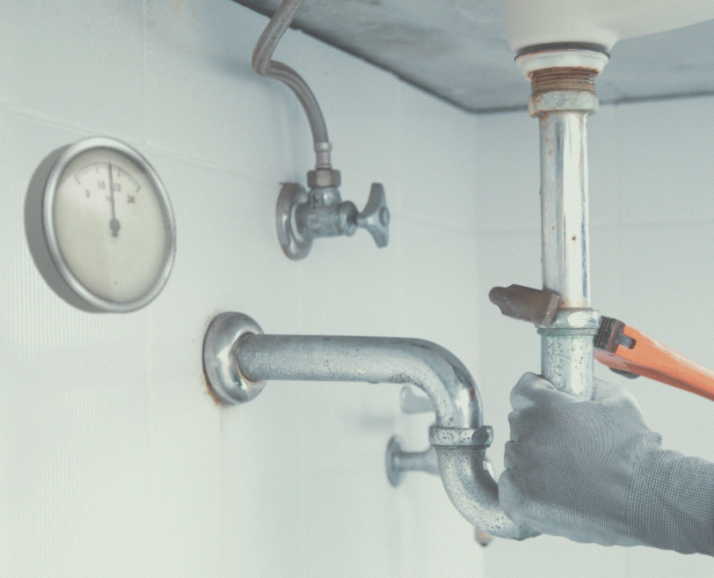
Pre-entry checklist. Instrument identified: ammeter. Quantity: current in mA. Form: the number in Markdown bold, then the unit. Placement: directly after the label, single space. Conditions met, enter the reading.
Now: **15** mA
